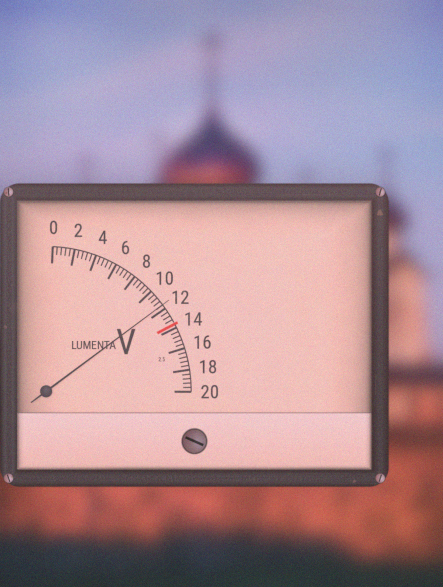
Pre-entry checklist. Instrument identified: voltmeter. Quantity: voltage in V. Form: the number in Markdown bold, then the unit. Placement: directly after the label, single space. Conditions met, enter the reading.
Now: **11.6** V
